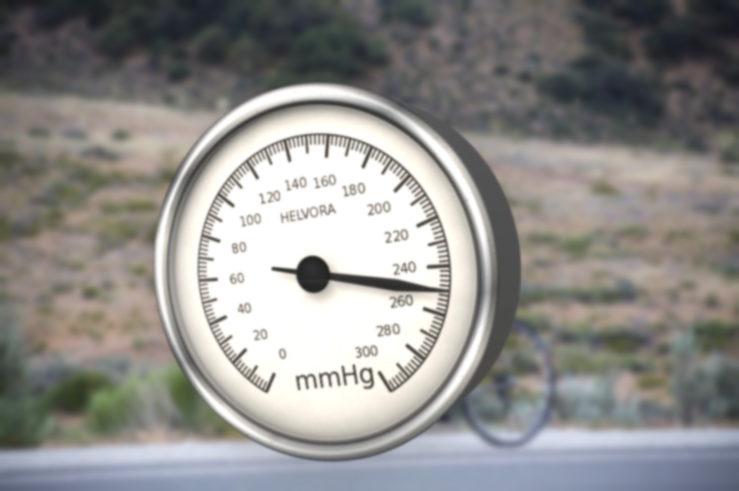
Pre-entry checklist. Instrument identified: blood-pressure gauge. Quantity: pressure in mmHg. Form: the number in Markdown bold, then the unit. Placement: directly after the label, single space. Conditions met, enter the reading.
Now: **250** mmHg
